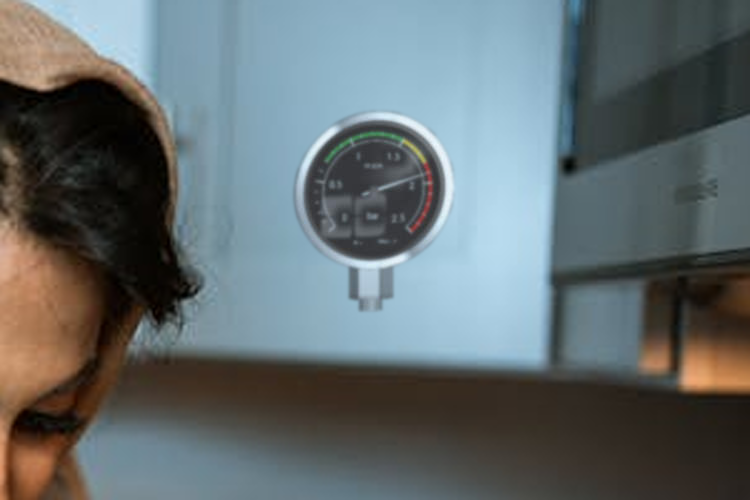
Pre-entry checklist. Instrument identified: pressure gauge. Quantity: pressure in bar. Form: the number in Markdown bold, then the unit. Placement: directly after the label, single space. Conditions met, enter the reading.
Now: **1.9** bar
